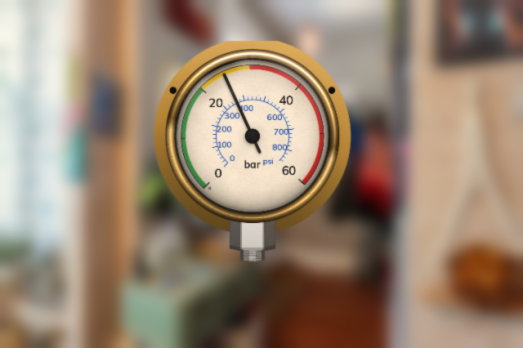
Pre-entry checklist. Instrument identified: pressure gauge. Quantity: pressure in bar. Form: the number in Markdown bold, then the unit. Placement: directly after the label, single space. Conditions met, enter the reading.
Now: **25** bar
